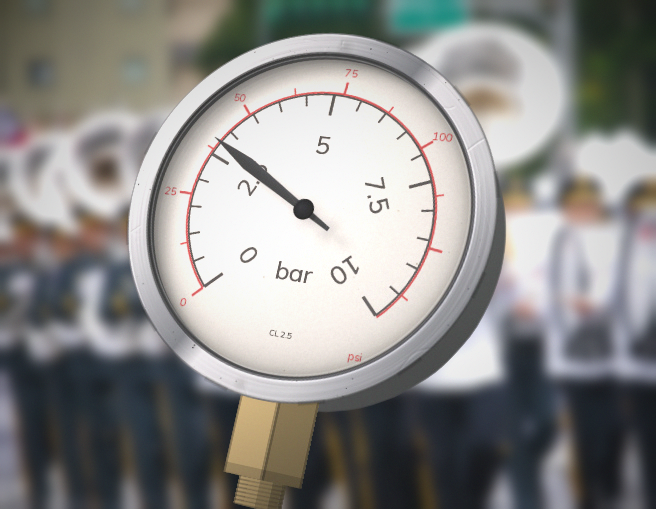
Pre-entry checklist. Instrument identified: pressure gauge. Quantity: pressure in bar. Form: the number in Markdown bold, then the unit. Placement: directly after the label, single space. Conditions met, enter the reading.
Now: **2.75** bar
